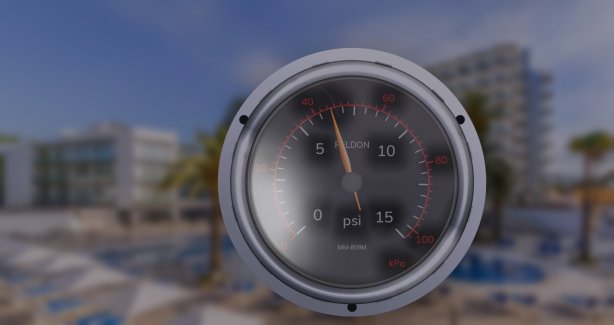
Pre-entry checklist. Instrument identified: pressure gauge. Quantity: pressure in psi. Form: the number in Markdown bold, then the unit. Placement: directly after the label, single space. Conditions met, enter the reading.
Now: **6.5** psi
